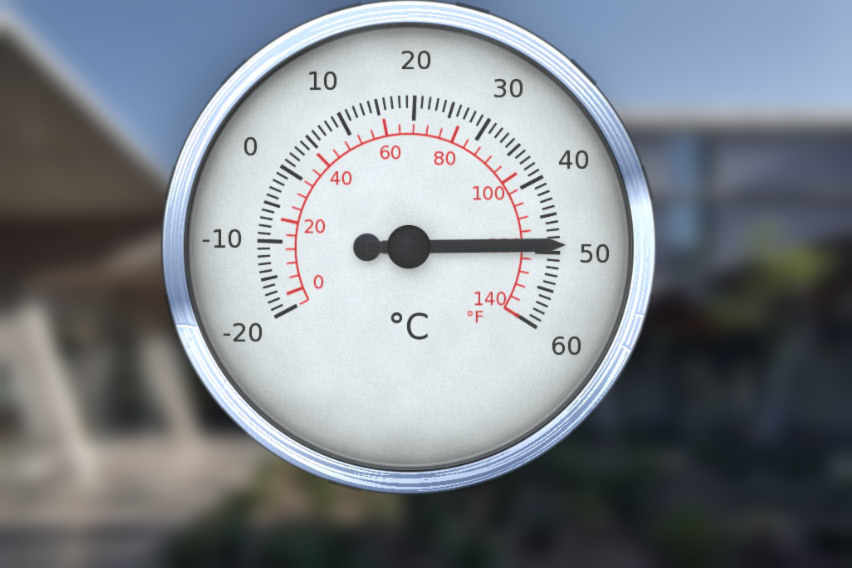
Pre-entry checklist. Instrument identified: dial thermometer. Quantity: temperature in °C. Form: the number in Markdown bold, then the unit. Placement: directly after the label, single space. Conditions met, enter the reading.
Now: **49** °C
